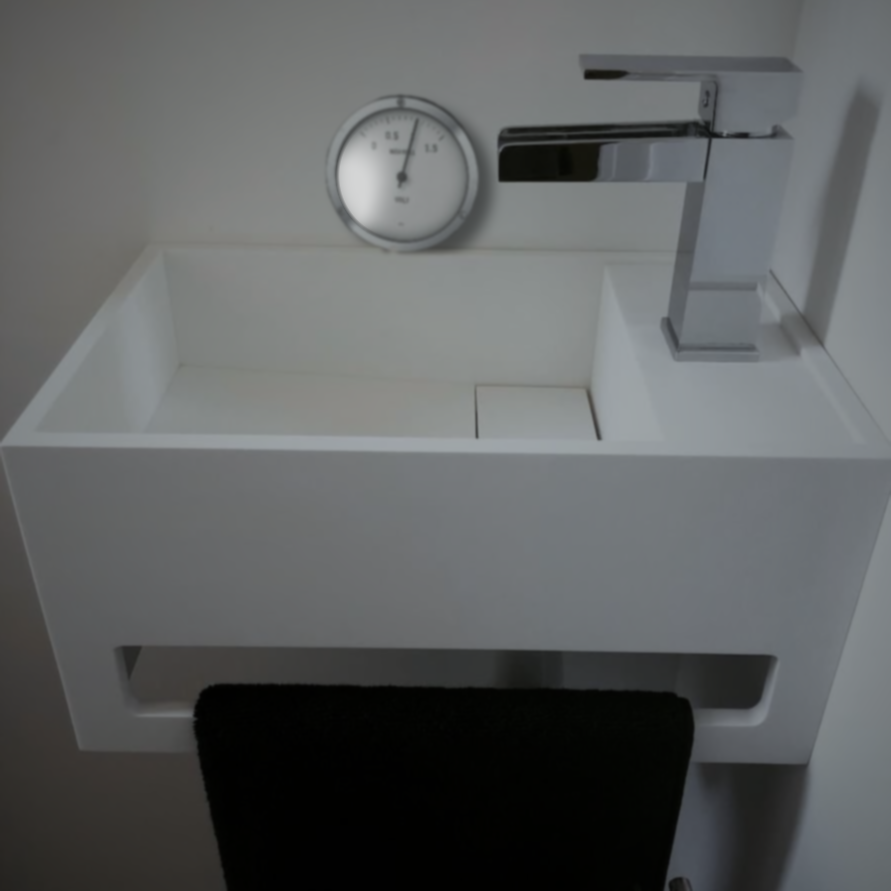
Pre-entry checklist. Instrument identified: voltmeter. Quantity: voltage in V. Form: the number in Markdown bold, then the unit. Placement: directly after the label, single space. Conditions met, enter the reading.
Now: **1** V
